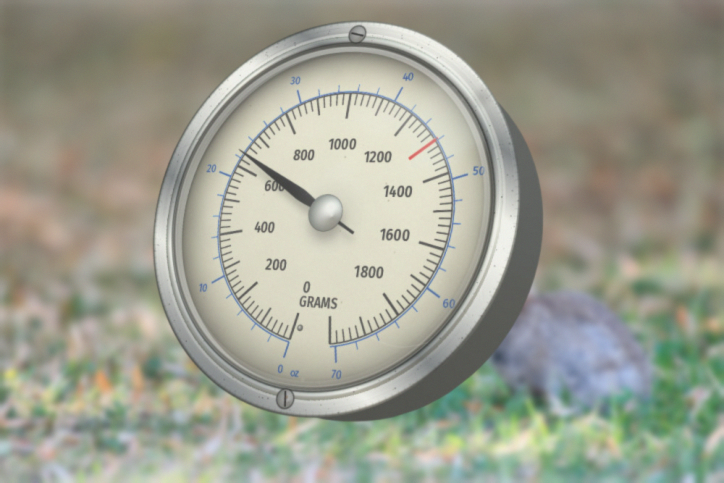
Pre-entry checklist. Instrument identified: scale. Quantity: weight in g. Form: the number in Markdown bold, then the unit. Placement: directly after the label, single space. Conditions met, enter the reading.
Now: **640** g
